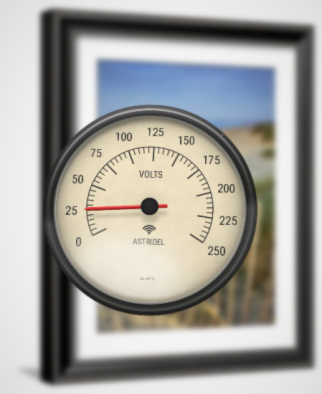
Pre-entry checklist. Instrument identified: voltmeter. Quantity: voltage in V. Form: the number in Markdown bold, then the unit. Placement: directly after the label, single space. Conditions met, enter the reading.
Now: **25** V
